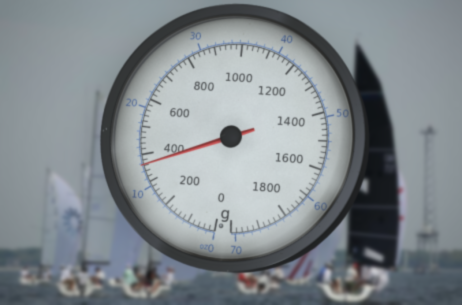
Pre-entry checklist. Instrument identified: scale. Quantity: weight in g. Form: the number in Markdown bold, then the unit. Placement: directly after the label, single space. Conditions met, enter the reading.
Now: **360** g
